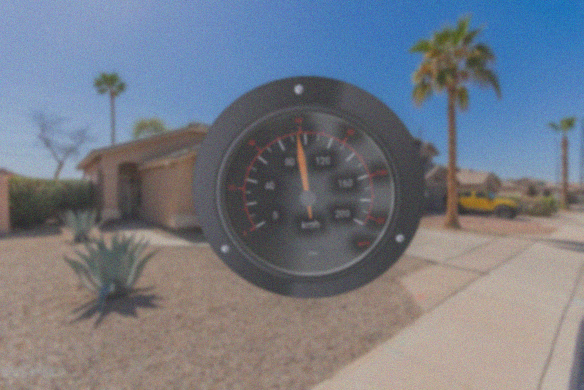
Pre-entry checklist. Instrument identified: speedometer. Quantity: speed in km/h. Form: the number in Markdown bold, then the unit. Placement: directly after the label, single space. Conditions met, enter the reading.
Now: **95** km/h
